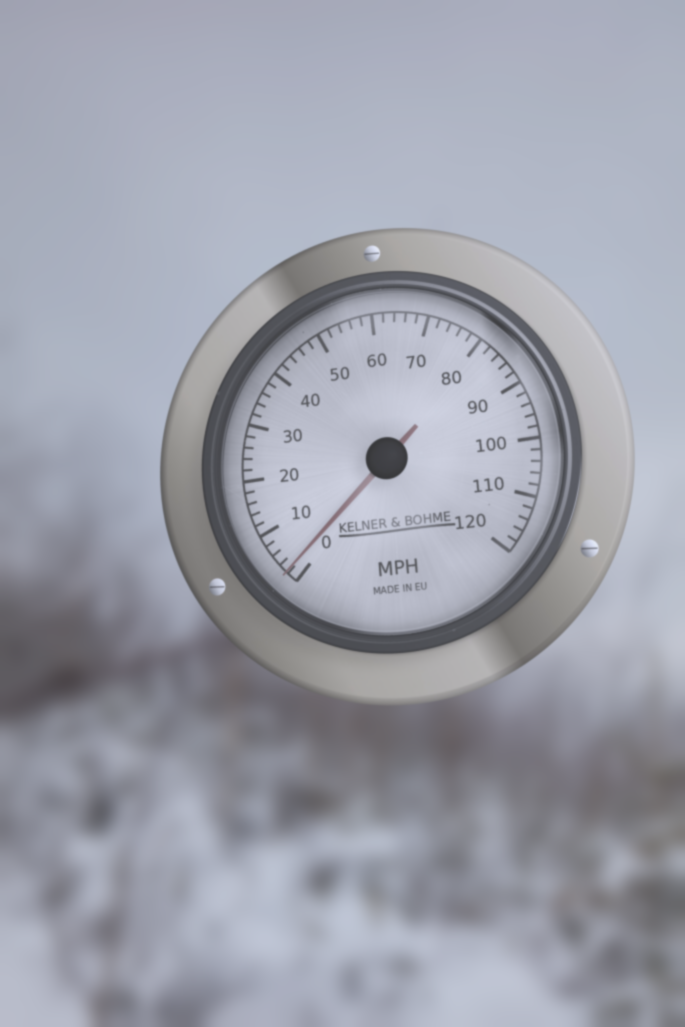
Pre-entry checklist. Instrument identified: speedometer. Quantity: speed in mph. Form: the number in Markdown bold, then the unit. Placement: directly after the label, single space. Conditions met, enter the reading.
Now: **2** mph
